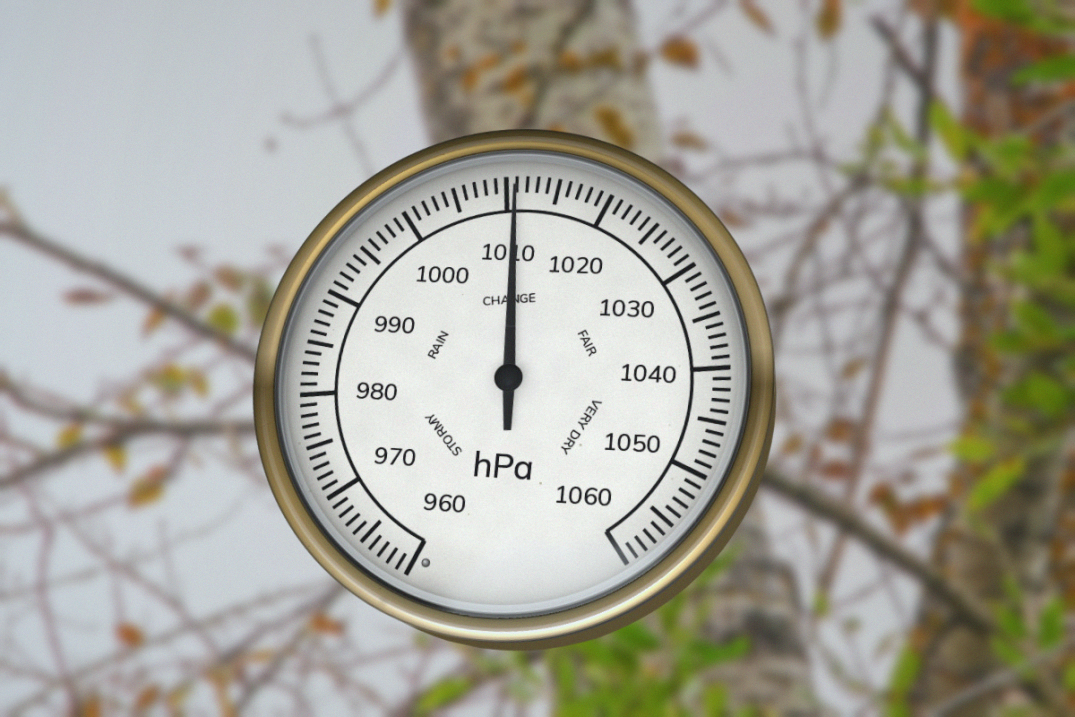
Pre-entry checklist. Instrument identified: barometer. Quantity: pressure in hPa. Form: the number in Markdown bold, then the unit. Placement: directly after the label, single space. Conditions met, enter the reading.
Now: **1011** hPa
